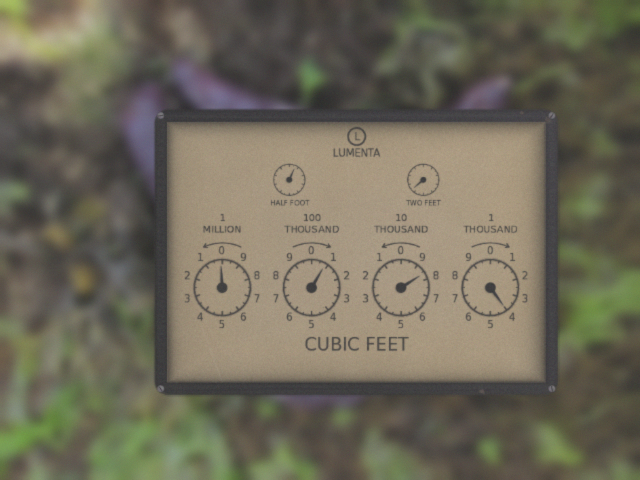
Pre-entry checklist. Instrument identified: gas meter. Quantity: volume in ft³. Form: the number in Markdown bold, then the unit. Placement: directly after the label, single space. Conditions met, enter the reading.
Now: **8400** ft³
